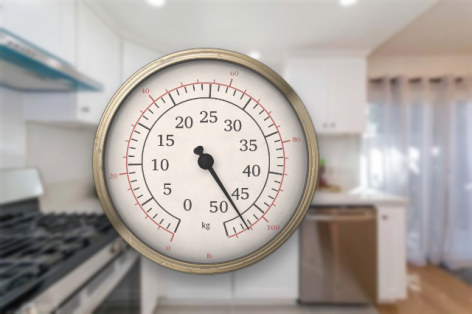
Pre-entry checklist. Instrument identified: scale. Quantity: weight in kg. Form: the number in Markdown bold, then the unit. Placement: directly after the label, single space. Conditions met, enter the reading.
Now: **47.5** kg
